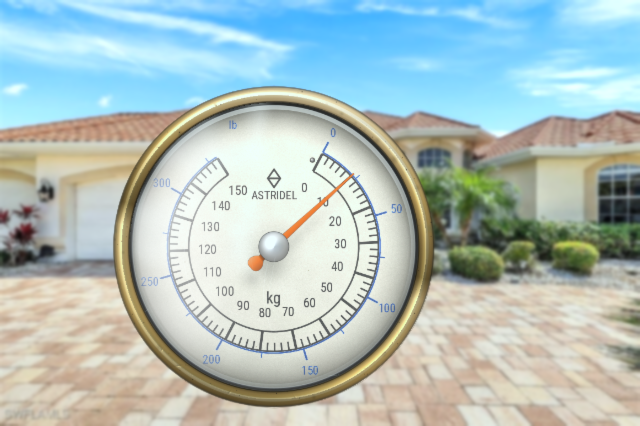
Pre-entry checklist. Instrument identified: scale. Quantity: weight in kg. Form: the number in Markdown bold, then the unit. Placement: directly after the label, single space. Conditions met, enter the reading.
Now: **10** kg
